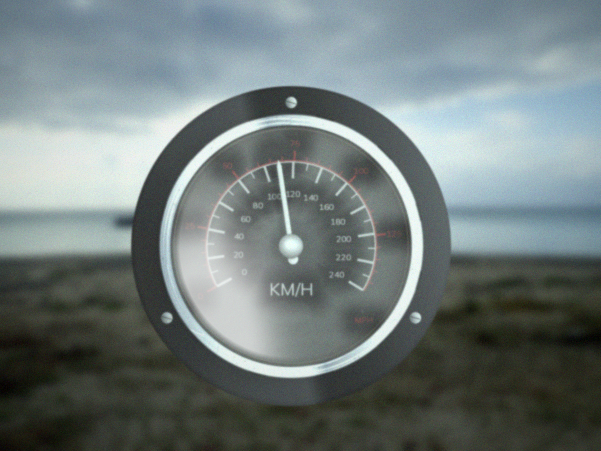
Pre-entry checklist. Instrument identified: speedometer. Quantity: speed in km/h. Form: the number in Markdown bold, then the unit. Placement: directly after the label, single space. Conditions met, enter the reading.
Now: **110** km/h
